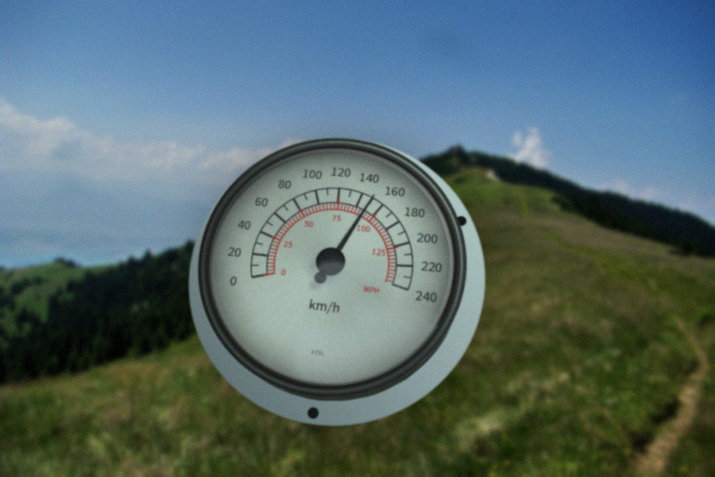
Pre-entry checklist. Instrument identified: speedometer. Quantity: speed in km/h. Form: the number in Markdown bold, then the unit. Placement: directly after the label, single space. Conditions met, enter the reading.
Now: **150** km/h
